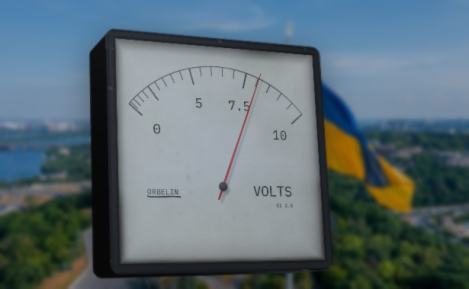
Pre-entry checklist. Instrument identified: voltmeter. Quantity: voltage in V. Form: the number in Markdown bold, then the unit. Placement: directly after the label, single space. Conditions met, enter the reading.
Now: **8** V
